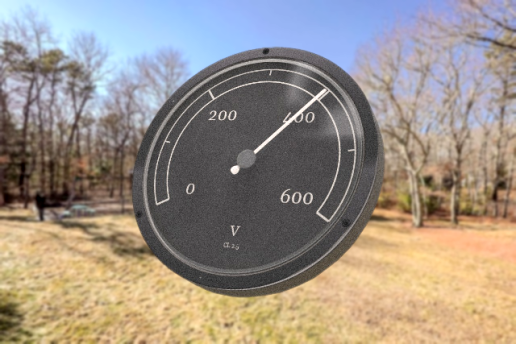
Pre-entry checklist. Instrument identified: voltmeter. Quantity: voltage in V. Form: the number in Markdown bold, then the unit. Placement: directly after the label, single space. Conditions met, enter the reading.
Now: **400** V
